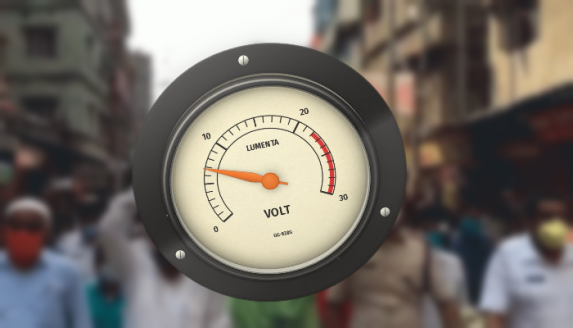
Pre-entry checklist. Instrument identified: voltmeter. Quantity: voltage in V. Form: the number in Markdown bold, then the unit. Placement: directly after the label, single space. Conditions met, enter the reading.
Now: **7** V
